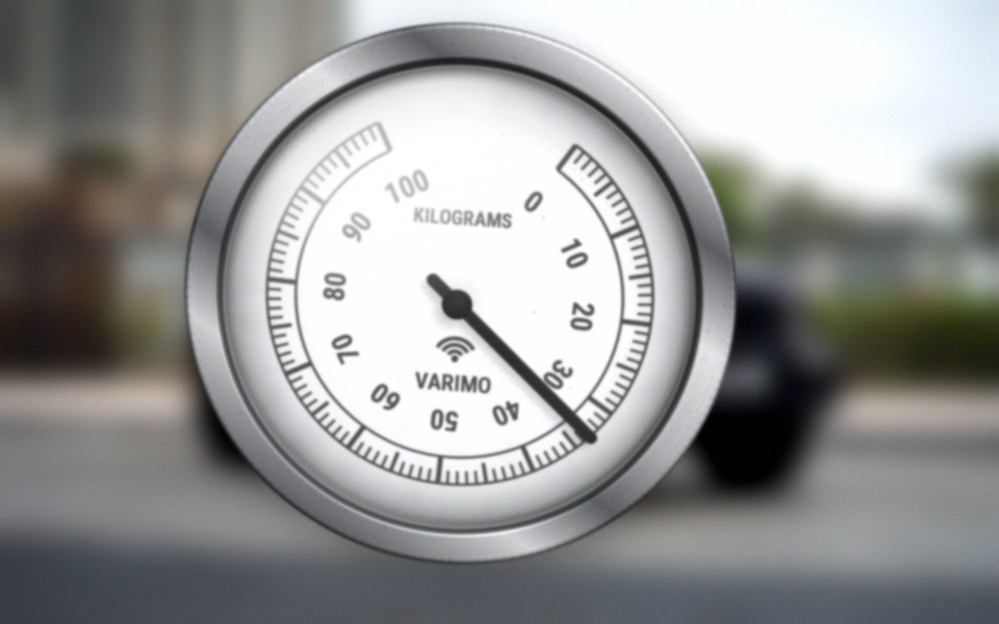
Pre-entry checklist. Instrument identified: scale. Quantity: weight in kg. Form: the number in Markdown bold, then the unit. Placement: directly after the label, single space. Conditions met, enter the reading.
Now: **33** kg
